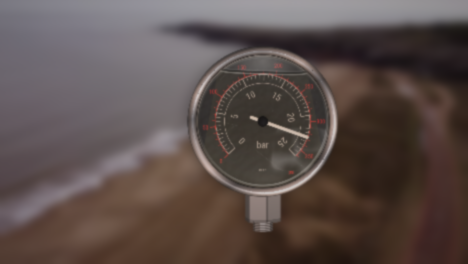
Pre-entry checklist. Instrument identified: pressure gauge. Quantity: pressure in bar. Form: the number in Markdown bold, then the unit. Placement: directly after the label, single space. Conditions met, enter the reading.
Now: **22.5** bar
